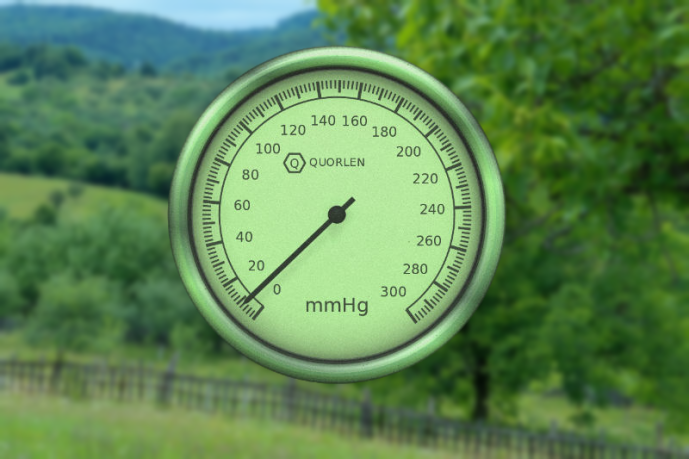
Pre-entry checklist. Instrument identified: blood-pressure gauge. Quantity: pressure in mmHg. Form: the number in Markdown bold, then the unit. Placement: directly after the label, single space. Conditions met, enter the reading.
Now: **8** mmHg
